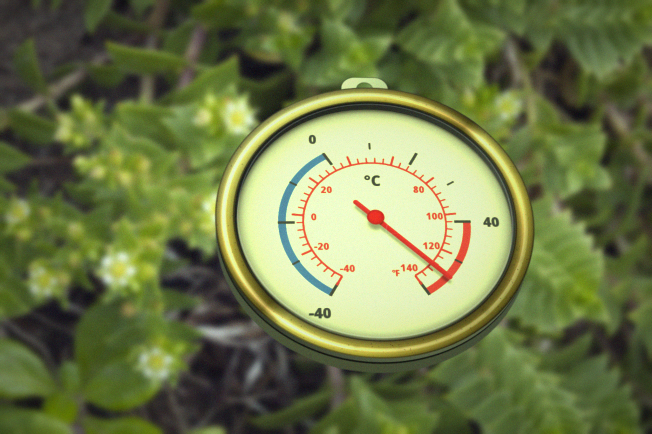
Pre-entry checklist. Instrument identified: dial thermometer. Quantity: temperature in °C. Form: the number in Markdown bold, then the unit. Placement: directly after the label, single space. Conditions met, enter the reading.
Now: **55** °C
